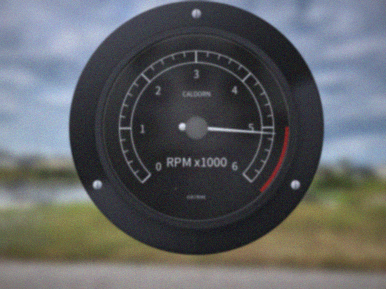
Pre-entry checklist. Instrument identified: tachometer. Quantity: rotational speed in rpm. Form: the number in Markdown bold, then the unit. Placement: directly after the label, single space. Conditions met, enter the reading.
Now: **5100** rpm
